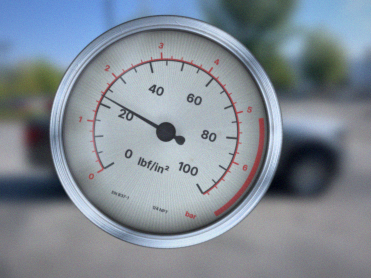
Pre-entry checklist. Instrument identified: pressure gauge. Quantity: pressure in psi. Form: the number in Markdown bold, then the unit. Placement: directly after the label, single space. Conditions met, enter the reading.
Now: **22.5** psi
